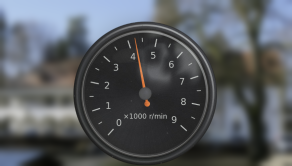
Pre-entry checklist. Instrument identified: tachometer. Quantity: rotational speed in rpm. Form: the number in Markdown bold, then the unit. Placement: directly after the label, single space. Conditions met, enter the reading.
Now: **4250** rpm
